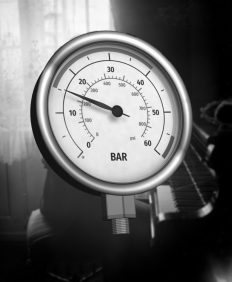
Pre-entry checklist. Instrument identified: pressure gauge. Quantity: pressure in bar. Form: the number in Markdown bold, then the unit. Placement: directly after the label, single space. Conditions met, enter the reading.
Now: **15** bar
